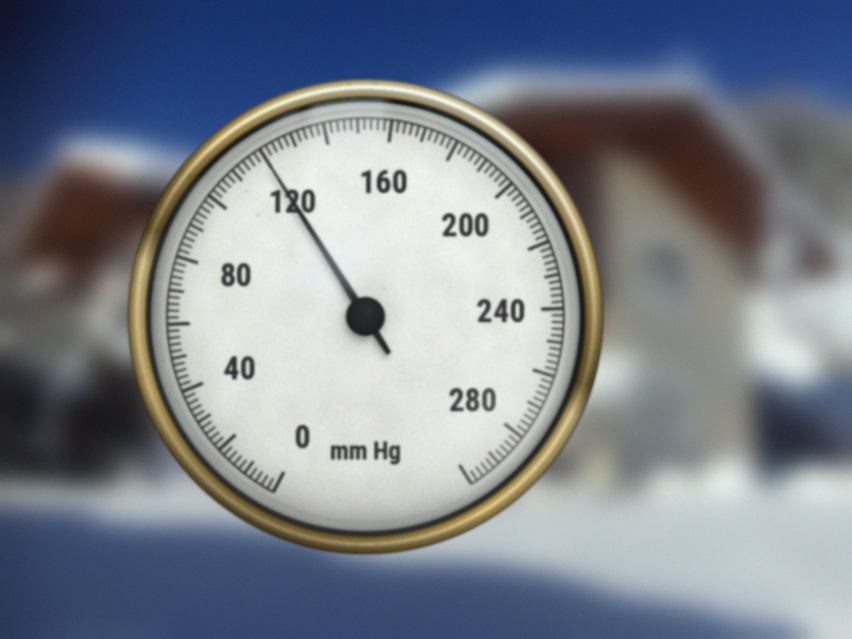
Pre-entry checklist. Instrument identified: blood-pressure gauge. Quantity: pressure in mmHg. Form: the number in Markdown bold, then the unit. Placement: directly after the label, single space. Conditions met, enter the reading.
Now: **120** mmHg
